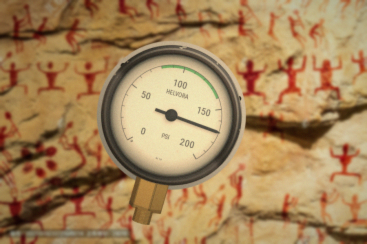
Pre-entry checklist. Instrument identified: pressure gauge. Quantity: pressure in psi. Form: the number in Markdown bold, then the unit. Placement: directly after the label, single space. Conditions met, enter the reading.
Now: **170** psi
